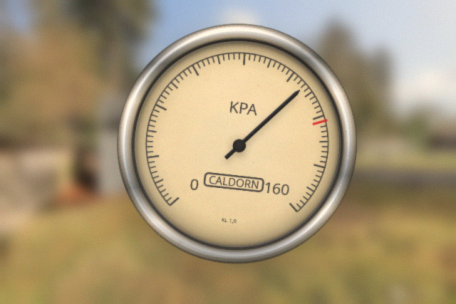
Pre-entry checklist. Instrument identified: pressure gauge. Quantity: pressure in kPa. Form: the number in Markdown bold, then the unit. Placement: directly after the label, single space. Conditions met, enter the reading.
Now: **106** kPa
